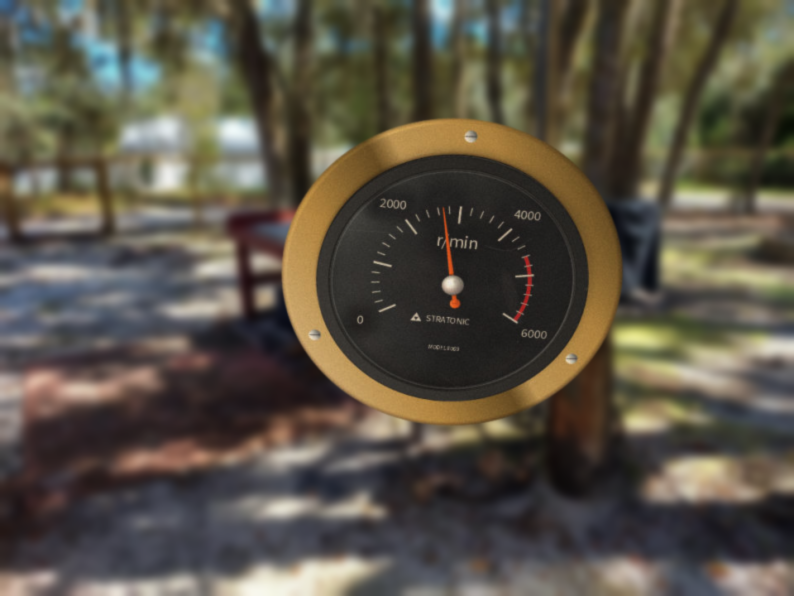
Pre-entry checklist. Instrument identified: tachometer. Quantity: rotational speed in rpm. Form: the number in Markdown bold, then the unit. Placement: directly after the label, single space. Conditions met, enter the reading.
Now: **2700** rpm
